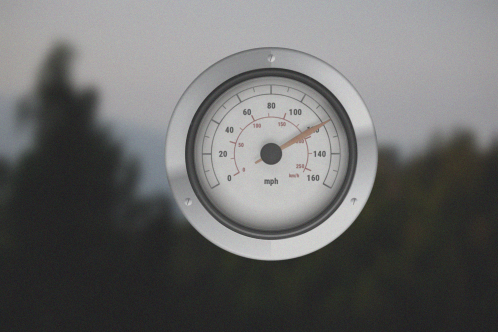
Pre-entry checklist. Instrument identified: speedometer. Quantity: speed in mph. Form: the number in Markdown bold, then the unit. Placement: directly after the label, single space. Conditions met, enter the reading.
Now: **120** mph
